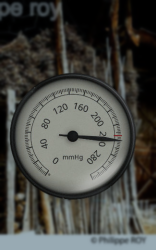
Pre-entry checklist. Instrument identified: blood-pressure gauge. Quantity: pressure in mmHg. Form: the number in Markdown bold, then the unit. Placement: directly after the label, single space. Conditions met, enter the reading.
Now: **240** mmHg
